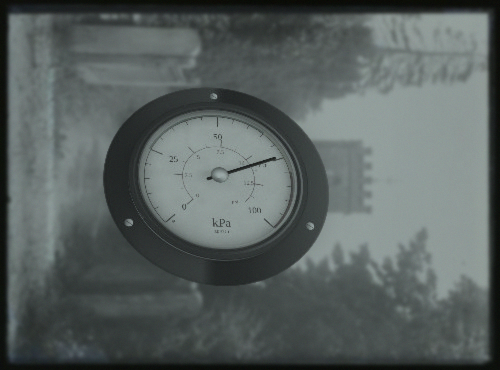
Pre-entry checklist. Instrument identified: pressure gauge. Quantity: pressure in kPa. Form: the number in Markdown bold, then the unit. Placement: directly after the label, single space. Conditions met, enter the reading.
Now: **75** kPa
